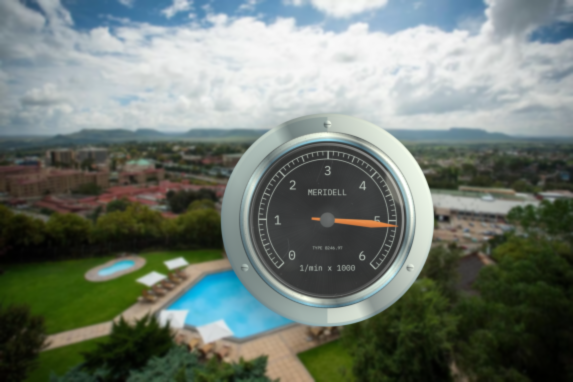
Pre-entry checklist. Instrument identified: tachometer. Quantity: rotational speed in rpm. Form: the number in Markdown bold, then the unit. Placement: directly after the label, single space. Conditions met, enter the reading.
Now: **5100** rpm
